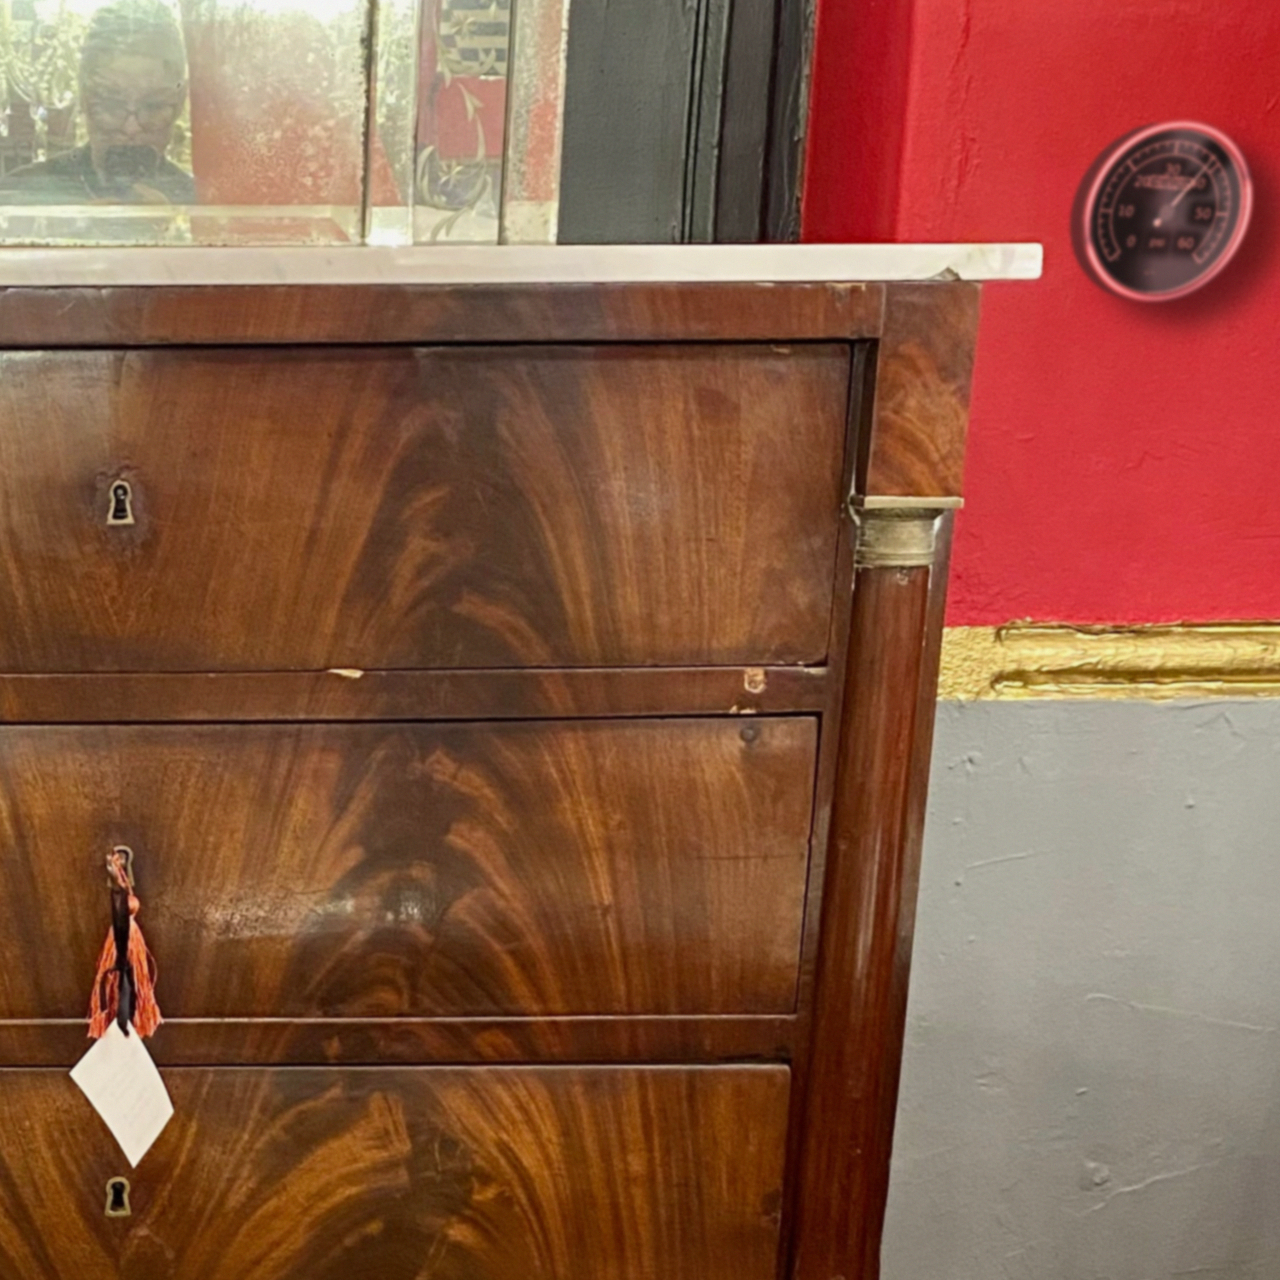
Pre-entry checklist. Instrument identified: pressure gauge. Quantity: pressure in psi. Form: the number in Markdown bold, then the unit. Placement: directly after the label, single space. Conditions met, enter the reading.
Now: **38** psi
